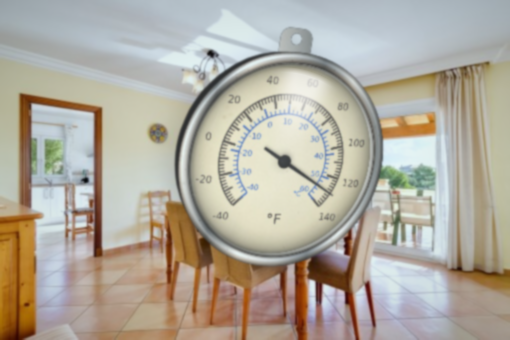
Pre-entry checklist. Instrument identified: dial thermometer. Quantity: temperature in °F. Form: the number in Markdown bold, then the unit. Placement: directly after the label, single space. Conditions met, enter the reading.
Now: **130** °F
